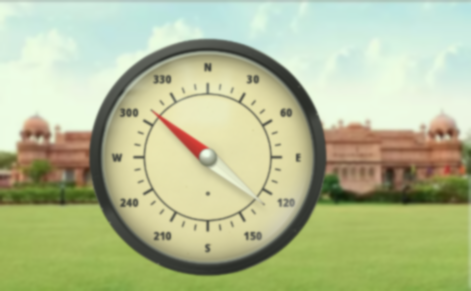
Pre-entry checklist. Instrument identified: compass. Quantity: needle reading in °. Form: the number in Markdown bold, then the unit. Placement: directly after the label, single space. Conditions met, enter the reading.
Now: **310** °
